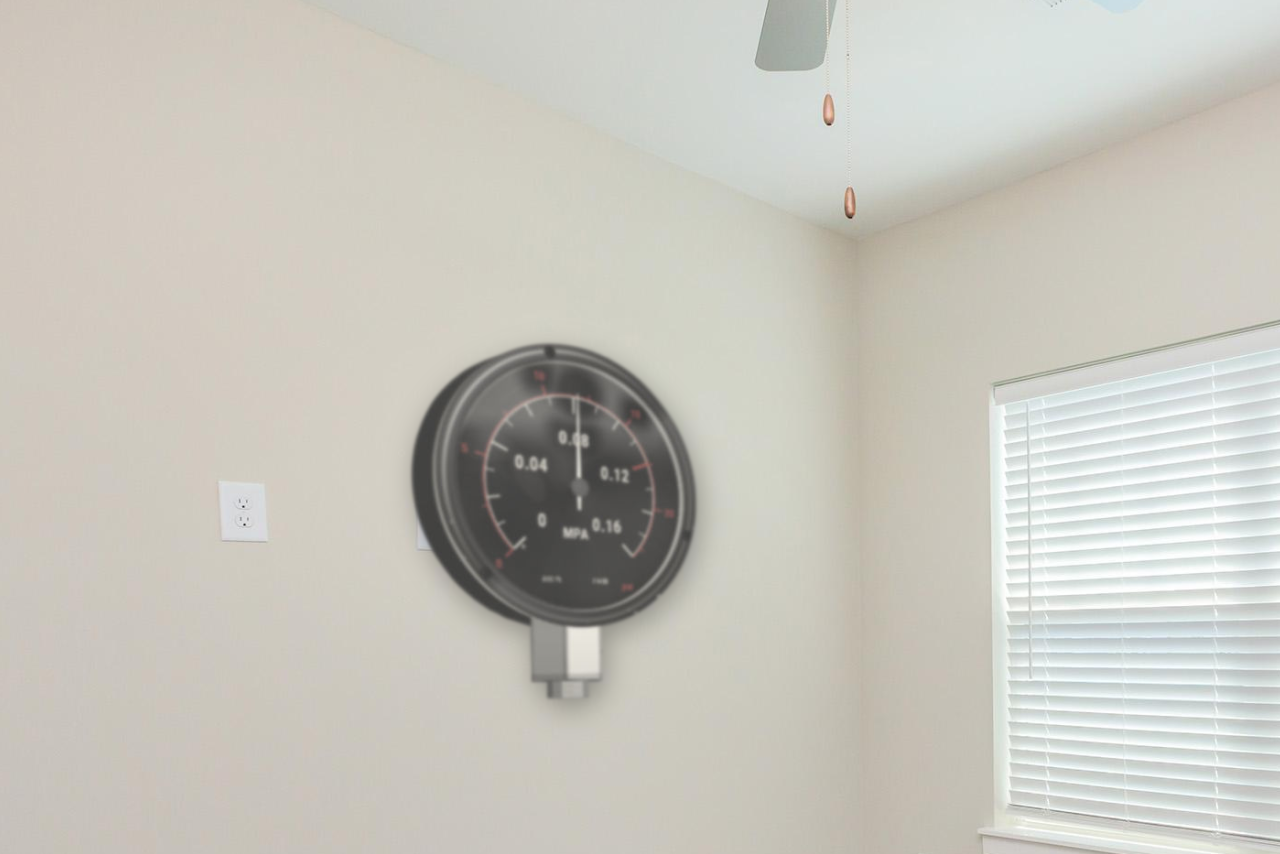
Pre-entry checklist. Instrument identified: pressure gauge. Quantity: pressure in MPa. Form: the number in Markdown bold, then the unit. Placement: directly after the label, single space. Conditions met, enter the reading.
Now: **0.08** MPa
